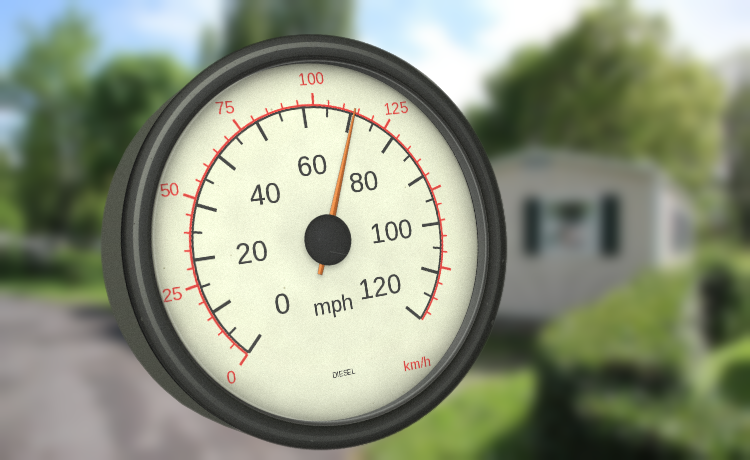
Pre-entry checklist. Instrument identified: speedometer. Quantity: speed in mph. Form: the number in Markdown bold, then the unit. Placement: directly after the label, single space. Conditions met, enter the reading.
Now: **70** mph
